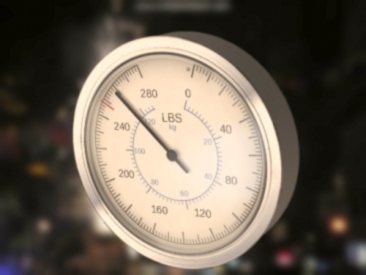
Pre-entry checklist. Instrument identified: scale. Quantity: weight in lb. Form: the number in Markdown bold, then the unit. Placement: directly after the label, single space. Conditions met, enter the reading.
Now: **260** lb
